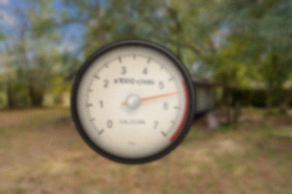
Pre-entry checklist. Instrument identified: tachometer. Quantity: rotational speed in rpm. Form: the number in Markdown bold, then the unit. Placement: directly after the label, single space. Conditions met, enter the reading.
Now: **5500** rpm
